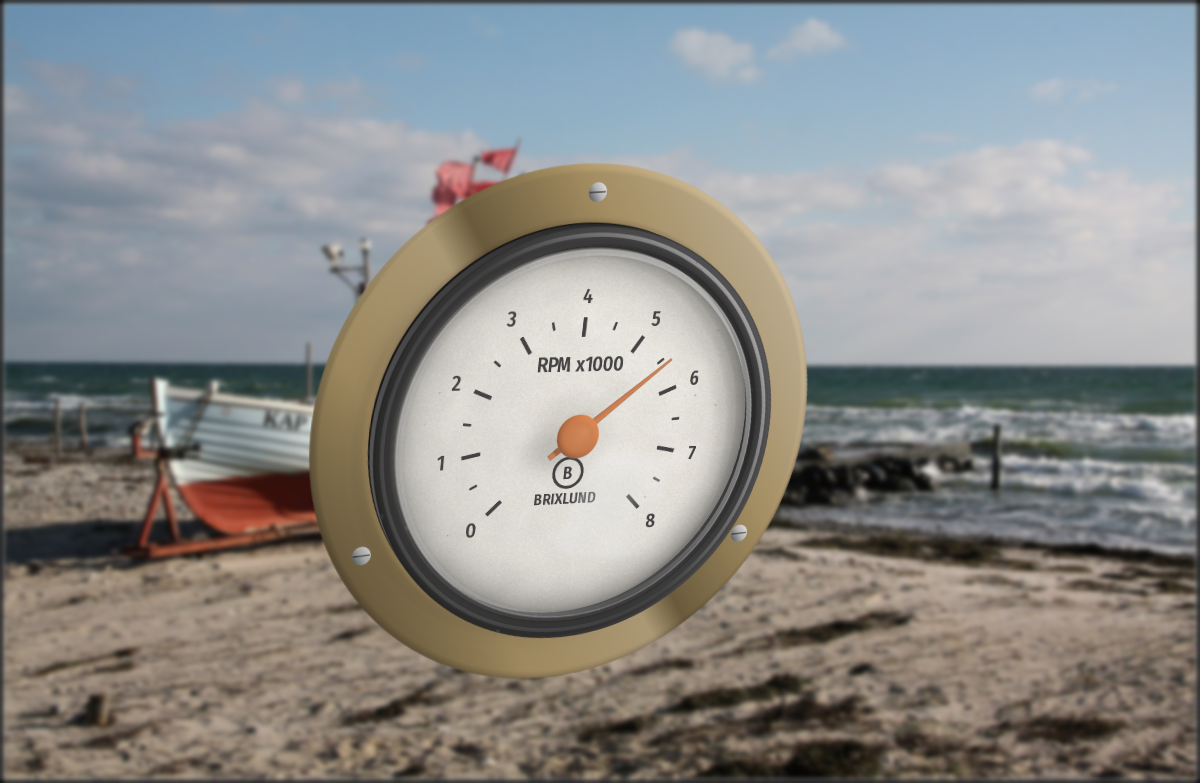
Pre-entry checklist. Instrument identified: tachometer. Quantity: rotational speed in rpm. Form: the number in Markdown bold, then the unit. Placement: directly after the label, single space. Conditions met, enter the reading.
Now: **5500** rpm
